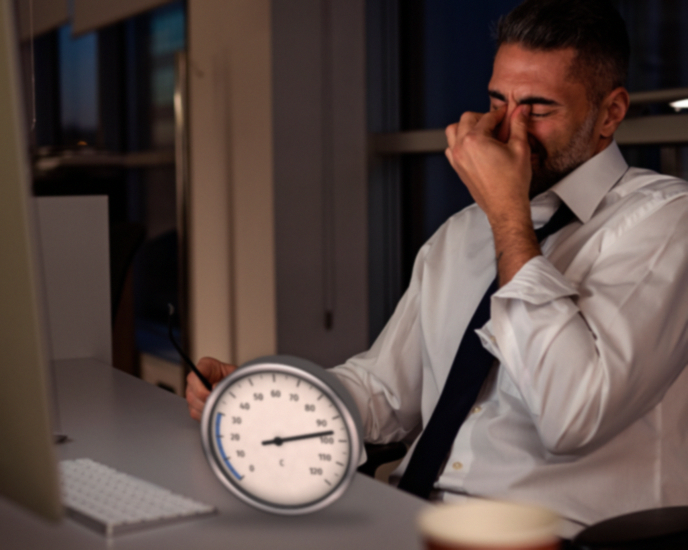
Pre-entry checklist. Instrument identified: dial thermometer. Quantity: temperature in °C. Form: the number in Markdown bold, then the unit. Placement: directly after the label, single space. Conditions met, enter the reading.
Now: **95** °C
